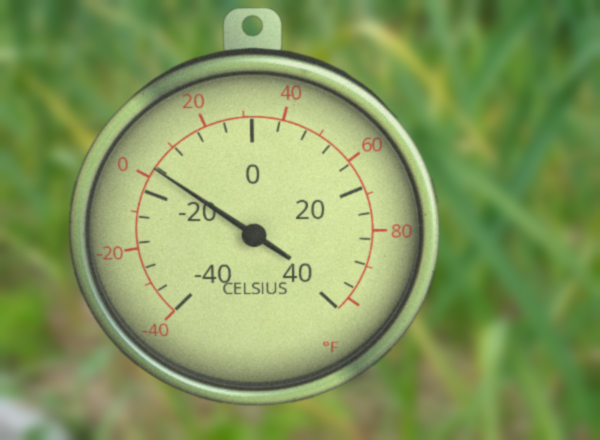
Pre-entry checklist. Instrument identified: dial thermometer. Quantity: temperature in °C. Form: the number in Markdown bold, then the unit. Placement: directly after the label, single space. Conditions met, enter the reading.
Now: **-16** °C
